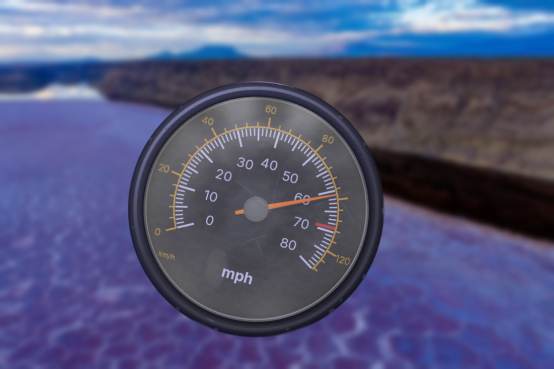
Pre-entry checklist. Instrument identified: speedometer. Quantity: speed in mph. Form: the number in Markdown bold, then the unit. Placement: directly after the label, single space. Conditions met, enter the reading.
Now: **61** mph
